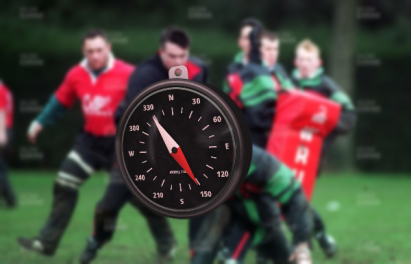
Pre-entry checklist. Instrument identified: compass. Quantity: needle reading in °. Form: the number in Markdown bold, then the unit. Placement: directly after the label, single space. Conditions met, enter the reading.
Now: **150** °
